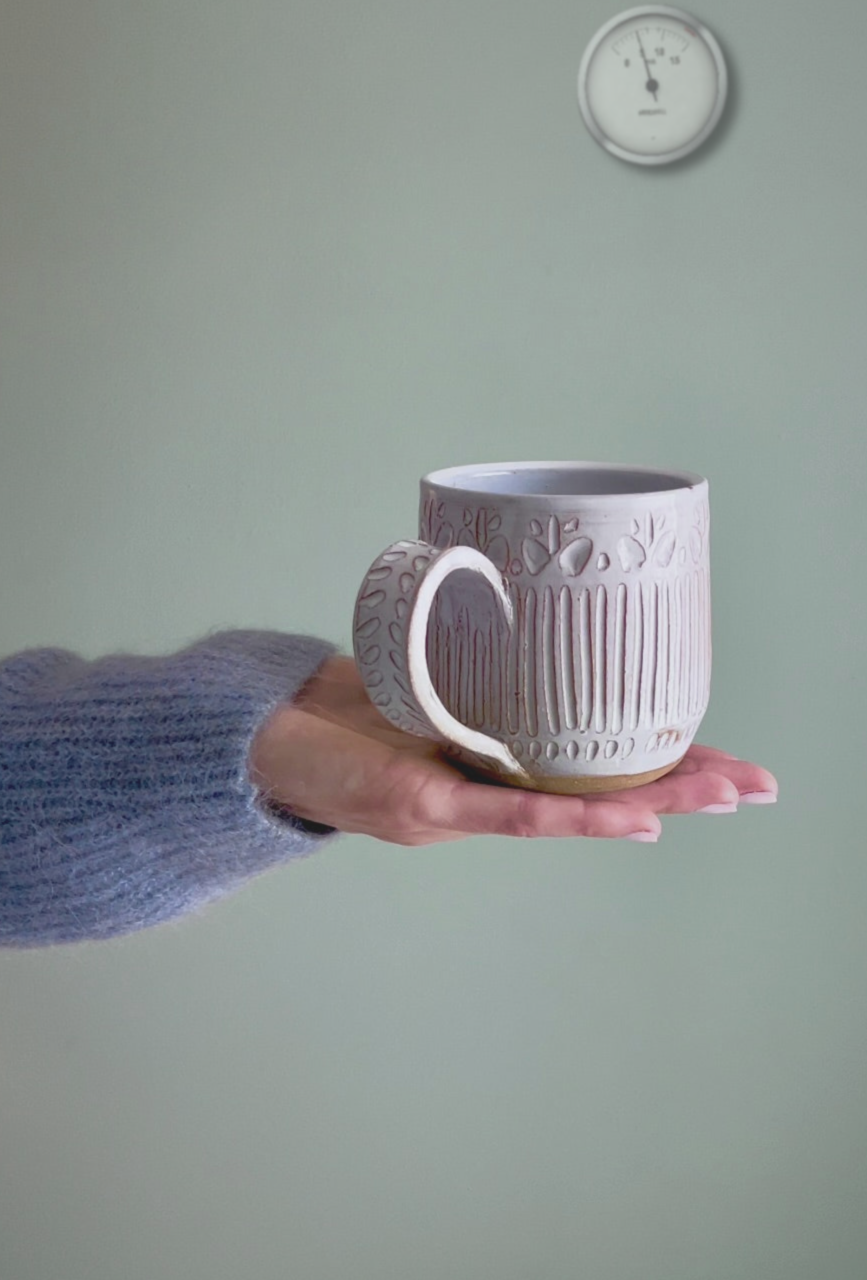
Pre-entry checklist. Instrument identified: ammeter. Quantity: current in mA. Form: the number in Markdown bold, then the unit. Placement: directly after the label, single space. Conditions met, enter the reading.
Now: **5** mA
